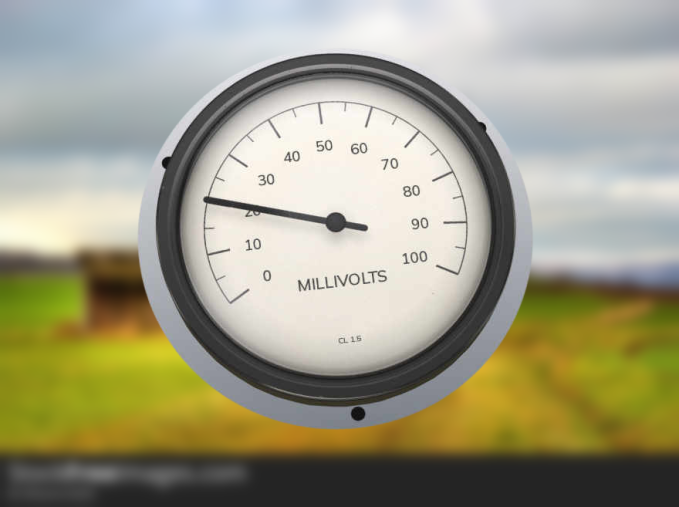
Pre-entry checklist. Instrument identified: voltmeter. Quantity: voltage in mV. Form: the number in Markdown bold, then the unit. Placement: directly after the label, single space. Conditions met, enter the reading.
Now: **20** mV
